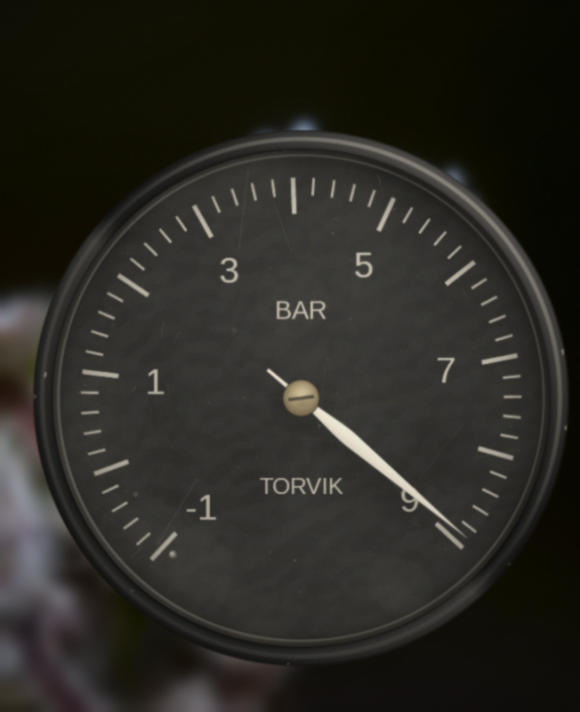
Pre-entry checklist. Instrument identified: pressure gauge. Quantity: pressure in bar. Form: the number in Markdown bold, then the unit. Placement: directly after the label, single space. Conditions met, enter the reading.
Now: **8.9** bar
